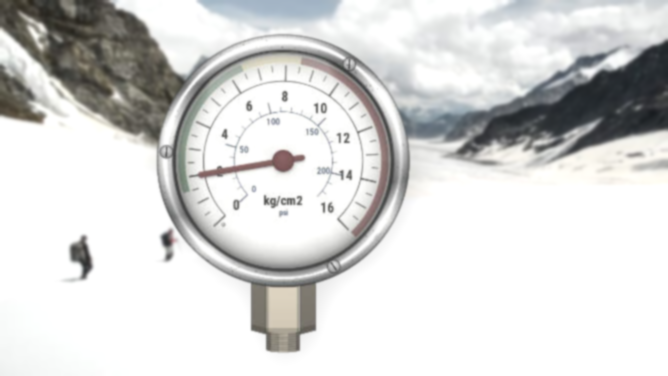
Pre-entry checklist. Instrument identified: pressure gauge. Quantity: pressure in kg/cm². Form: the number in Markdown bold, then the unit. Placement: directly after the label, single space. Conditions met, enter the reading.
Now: **2** kg/cm²
